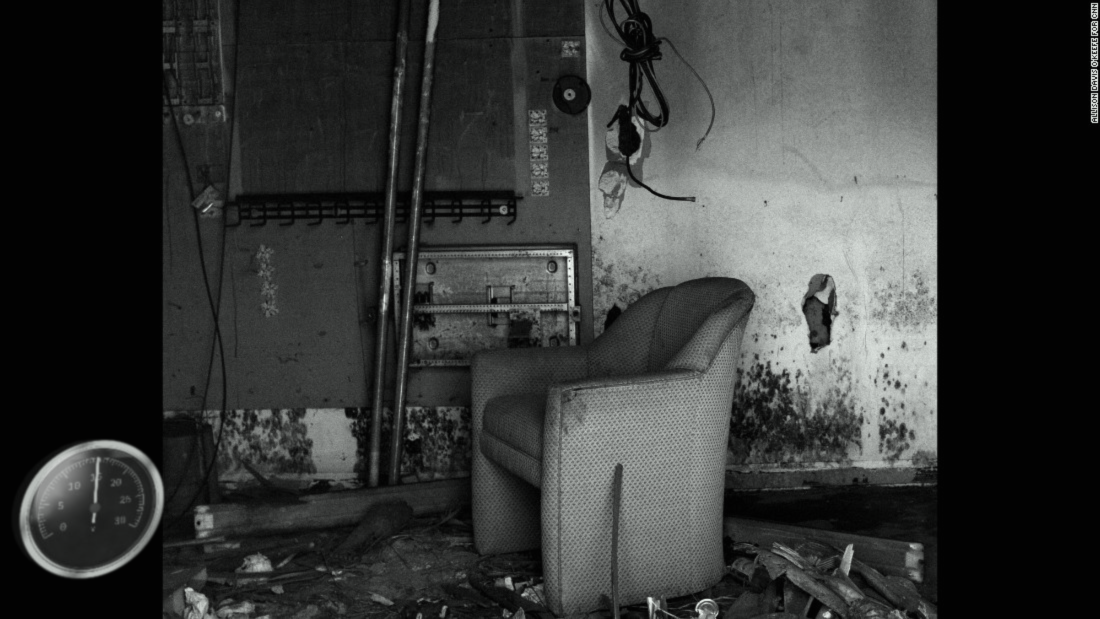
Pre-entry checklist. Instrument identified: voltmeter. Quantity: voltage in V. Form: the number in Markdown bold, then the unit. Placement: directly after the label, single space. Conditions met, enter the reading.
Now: **15** V
